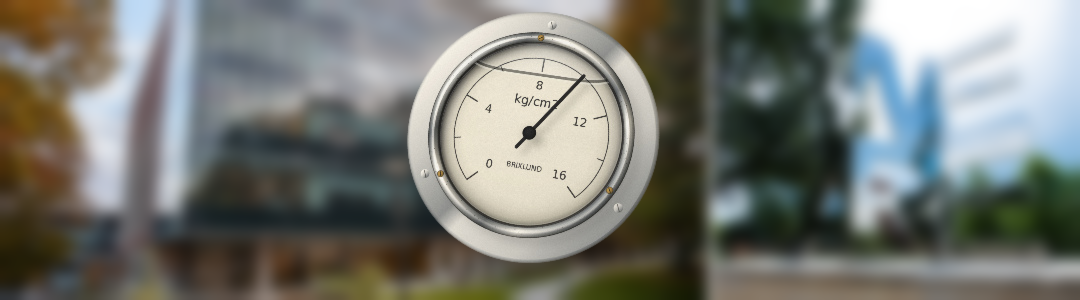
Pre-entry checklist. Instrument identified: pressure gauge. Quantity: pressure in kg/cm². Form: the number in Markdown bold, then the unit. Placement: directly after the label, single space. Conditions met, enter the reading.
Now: **10** kg/cm²
